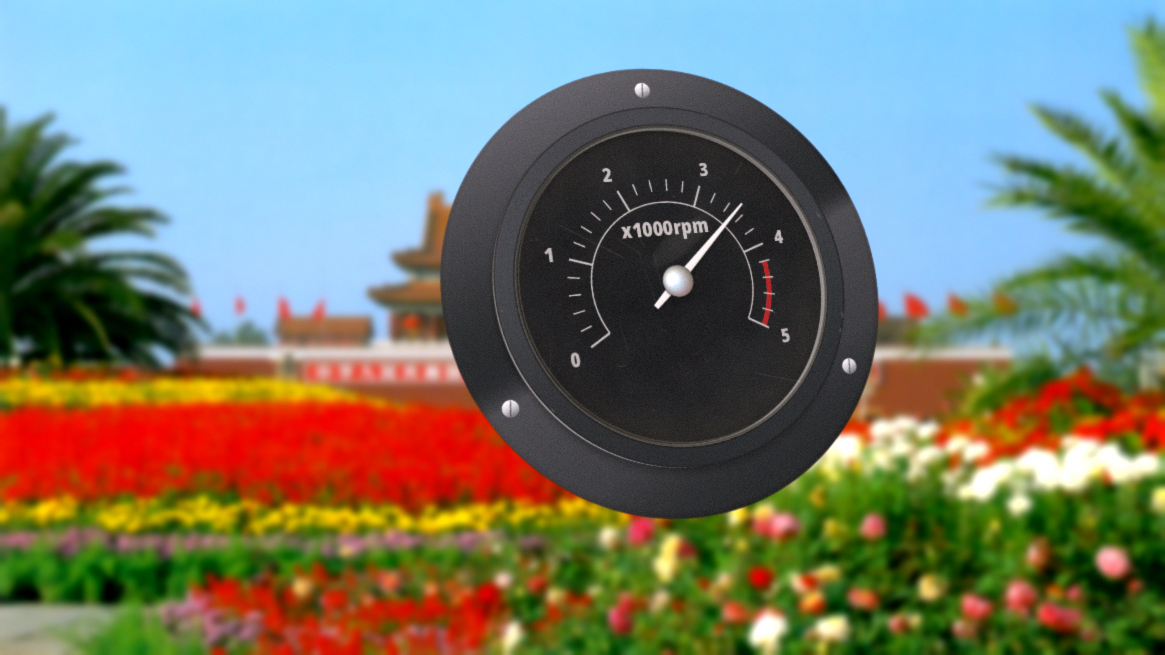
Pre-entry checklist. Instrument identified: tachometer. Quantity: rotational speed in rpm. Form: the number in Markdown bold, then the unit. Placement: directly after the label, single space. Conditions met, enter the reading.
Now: **3500** rpm
